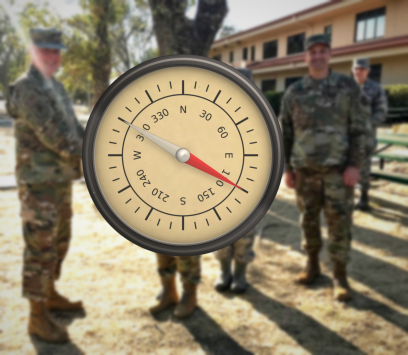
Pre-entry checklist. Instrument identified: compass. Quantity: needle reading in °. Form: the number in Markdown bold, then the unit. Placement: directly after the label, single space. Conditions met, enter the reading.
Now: **120** °
